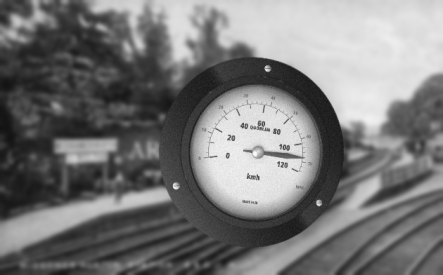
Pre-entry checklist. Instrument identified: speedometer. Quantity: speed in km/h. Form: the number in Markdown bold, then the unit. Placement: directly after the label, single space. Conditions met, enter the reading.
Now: **110** km/h
